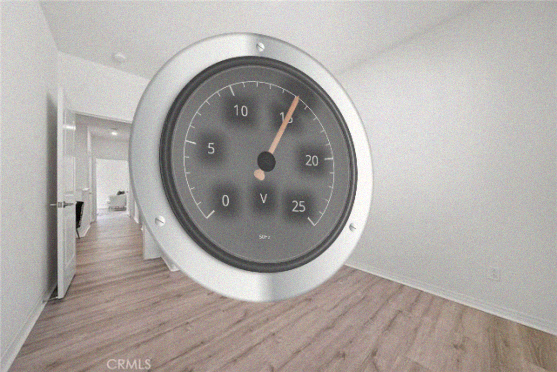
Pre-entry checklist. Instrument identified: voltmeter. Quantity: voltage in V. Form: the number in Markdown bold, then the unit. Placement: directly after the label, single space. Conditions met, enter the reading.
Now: **15** V
